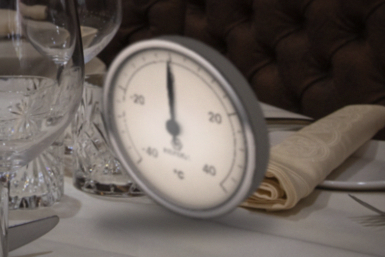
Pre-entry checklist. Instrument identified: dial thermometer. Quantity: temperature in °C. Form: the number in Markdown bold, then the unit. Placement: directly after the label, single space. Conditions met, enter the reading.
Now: **0** °C
